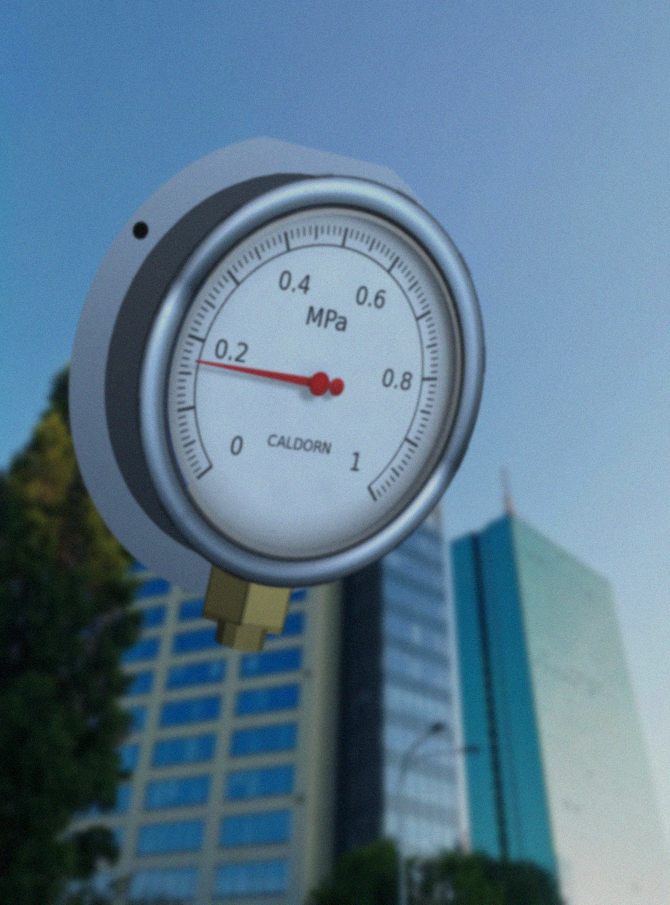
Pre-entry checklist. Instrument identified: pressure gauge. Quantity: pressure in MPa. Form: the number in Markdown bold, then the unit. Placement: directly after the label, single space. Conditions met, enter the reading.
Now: **0.17** MPa
